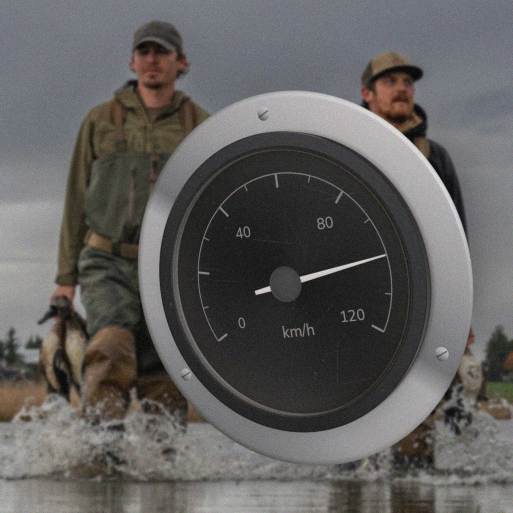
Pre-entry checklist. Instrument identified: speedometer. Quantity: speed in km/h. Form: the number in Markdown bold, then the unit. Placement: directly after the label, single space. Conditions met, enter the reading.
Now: **100** km/h
